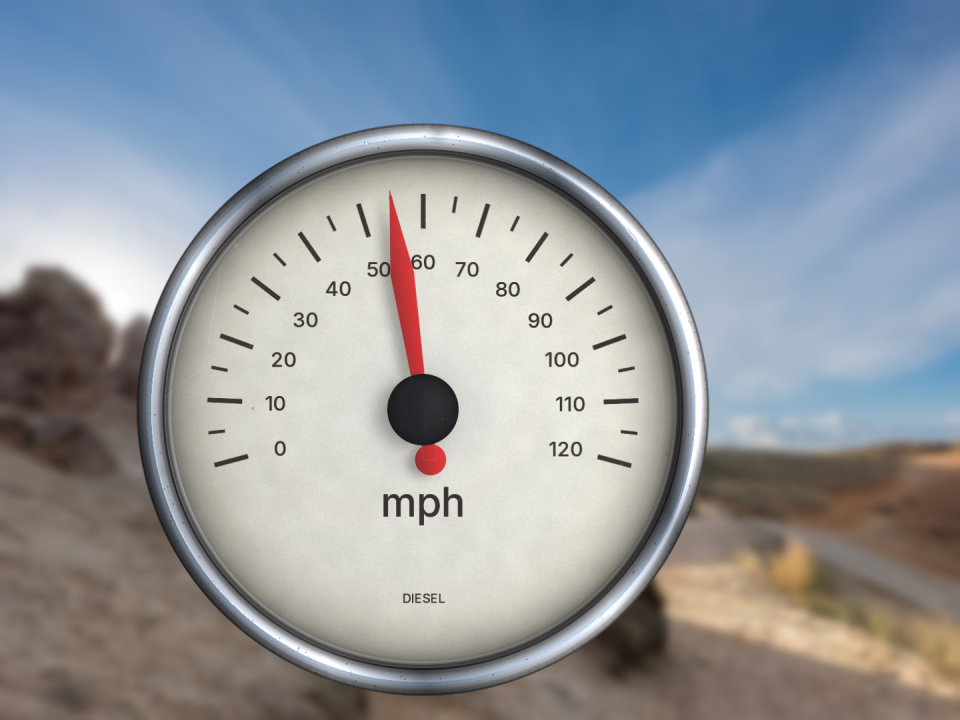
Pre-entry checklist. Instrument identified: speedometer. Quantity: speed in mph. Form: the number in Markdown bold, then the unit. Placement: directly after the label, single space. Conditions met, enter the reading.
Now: **55** mph
